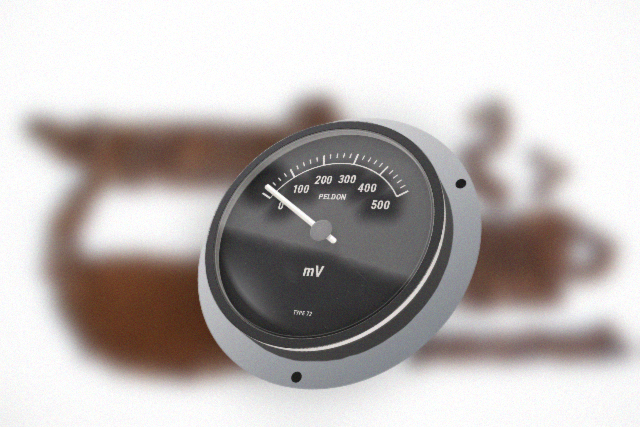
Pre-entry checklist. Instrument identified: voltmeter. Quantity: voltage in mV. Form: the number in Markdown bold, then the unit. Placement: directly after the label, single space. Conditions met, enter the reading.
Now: **20** mV
